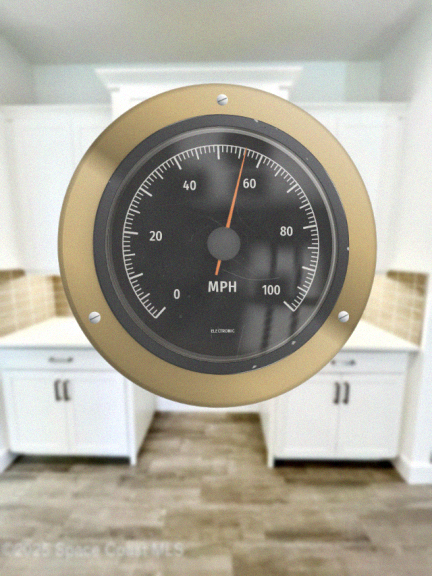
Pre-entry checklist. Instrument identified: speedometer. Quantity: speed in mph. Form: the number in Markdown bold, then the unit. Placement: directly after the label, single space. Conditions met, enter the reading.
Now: **56** mph
